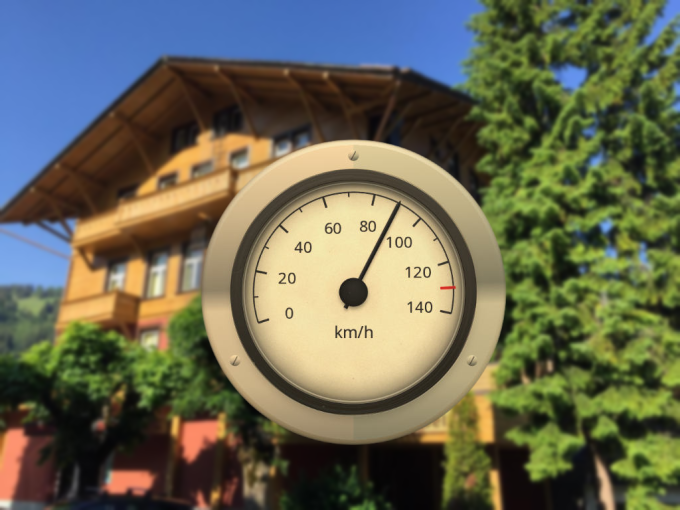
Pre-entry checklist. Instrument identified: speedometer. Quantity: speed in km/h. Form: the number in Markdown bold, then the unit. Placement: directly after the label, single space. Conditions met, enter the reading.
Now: **90** km/h
